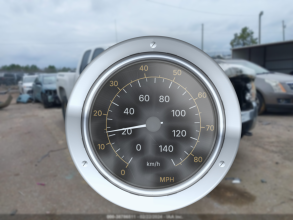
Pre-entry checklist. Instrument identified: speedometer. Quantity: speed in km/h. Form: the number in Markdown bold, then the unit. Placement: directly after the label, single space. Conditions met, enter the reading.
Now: **22.5** km/h
